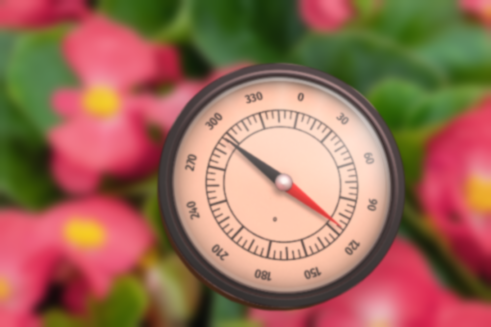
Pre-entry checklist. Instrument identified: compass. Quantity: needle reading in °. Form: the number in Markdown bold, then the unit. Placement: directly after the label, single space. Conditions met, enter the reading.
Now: **115** °
